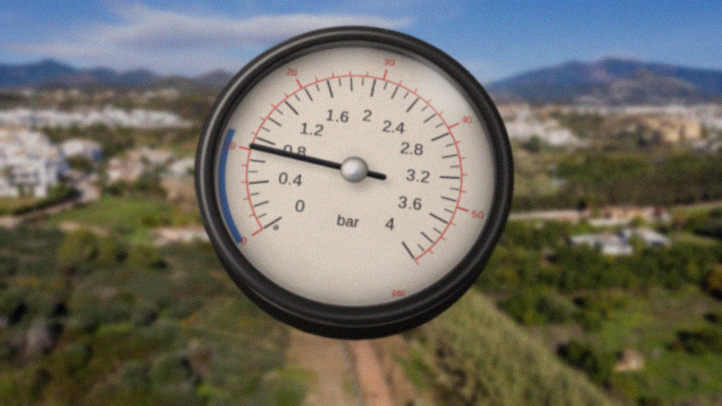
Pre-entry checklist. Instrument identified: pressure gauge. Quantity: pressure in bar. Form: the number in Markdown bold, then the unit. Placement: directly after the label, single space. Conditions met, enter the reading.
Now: **0.7** bar
